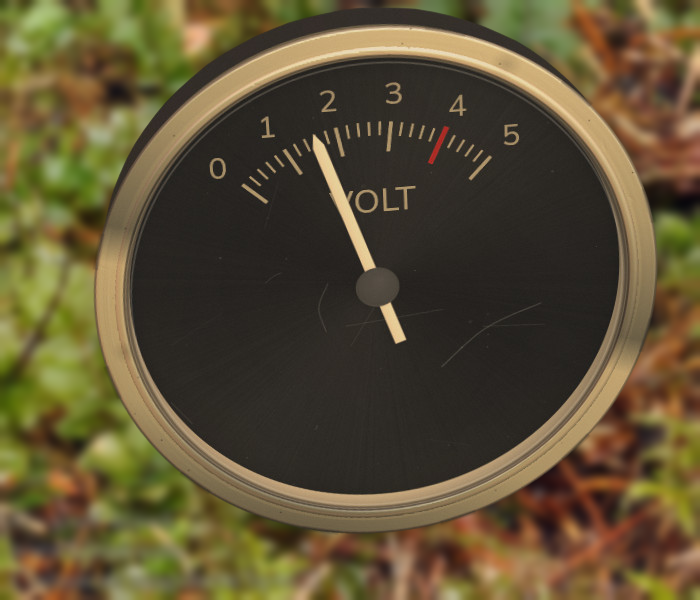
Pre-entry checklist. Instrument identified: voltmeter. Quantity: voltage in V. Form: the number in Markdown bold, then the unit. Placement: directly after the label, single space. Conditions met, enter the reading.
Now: **1.6** V
